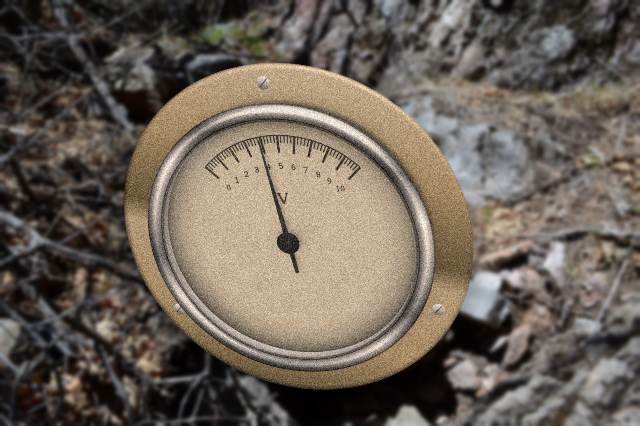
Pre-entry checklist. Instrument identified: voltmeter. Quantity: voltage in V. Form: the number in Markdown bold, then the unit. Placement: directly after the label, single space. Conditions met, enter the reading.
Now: **4** V
